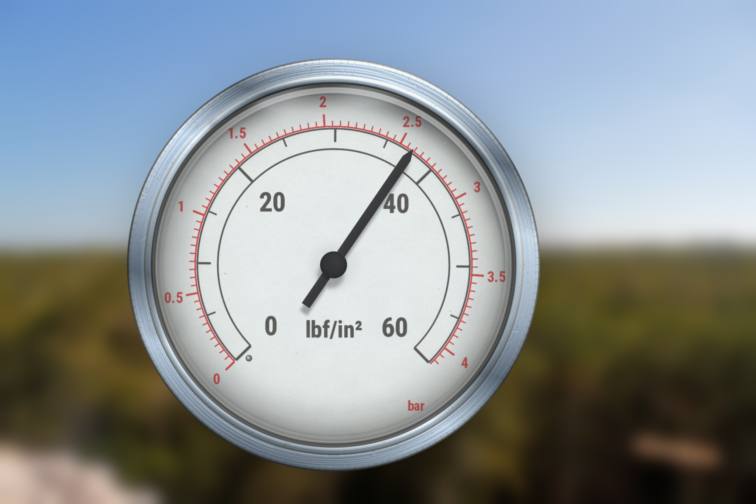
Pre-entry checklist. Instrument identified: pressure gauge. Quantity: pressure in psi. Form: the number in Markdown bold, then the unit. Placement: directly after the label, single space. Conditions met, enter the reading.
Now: **37.5** psi
